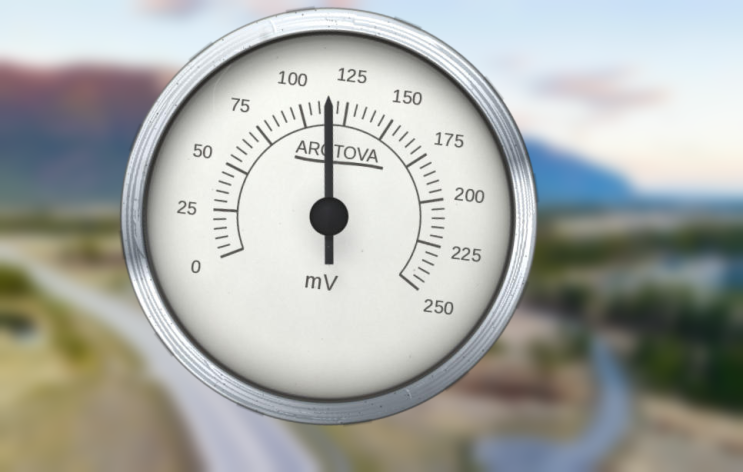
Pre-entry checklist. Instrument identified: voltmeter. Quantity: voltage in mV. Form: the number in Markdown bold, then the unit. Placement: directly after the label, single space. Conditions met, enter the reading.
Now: **115** mV
